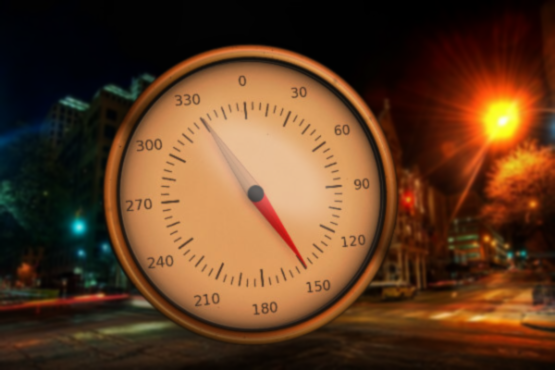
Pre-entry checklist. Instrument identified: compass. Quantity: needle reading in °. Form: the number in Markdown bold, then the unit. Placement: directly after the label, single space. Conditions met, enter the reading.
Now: **150** °
